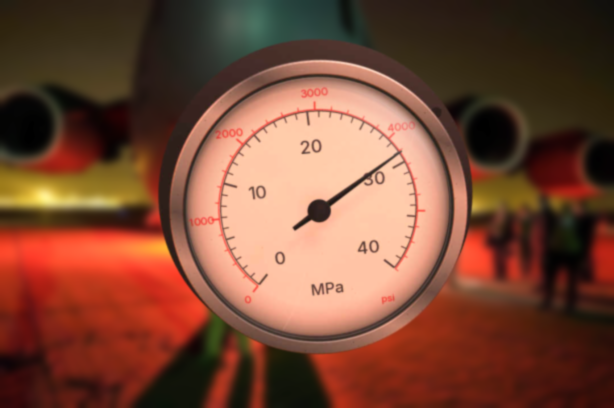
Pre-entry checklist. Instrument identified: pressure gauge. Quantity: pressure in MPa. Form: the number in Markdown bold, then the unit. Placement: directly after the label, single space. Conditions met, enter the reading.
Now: **29** MPa
